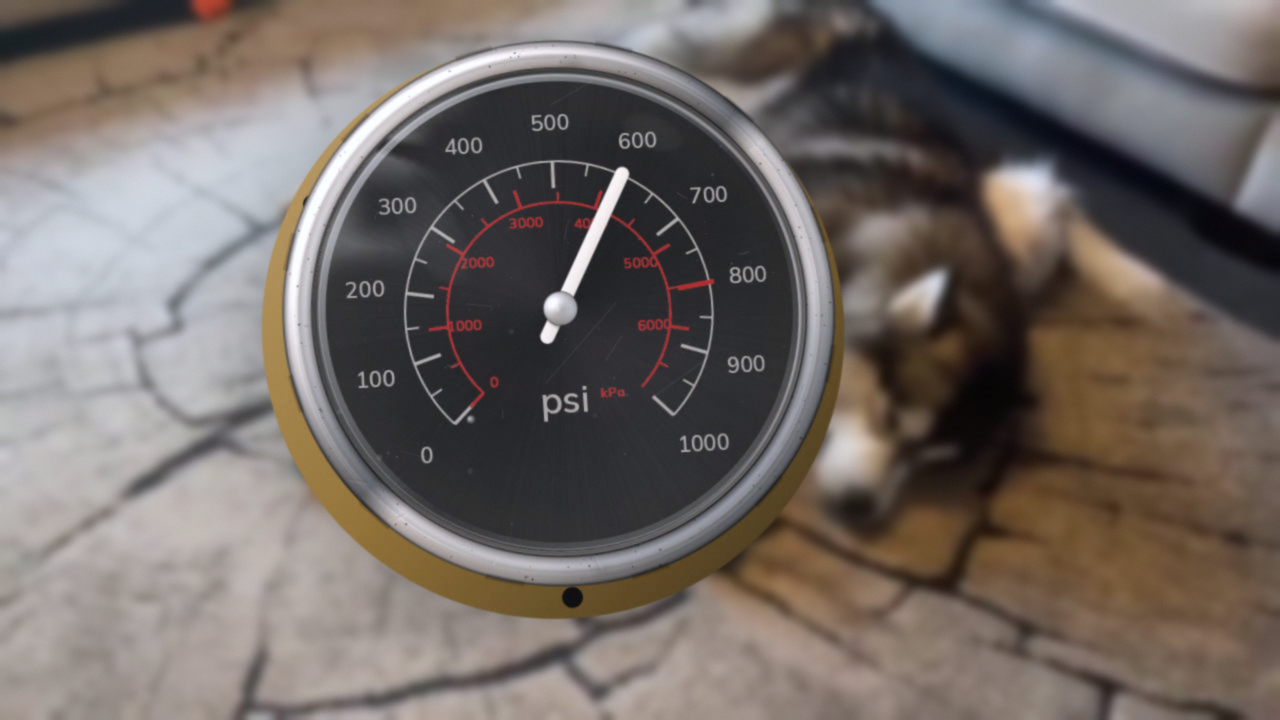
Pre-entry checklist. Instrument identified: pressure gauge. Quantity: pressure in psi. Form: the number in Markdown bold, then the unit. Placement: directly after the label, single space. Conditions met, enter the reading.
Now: **600** psi
